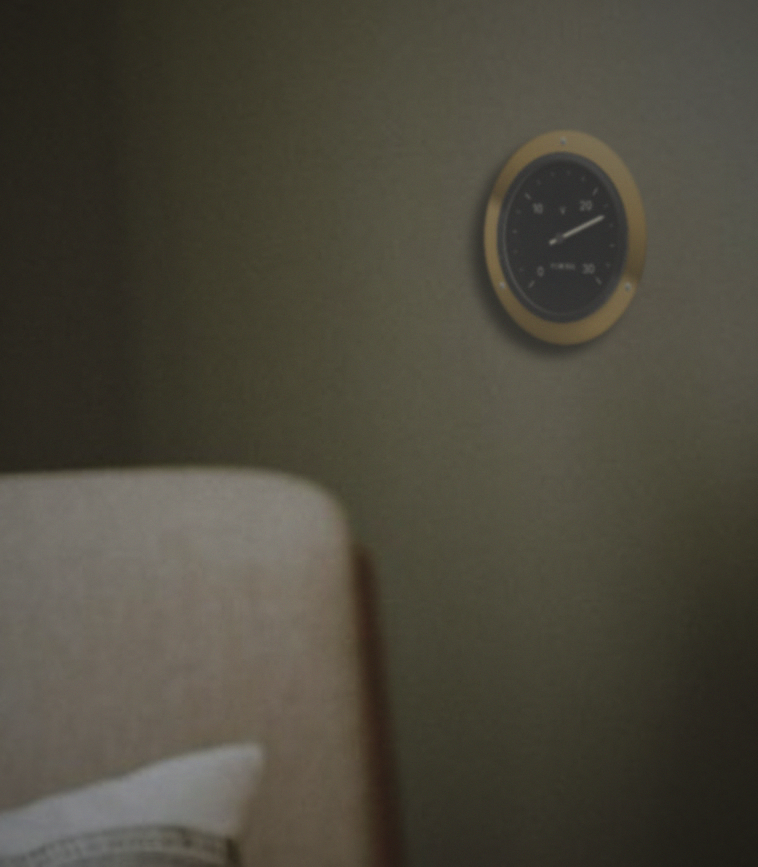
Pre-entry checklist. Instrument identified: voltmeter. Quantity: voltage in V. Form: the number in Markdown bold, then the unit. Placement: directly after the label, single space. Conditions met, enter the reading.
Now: **23** V
